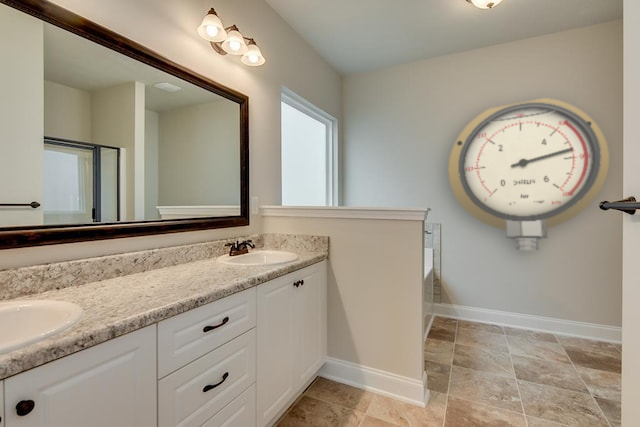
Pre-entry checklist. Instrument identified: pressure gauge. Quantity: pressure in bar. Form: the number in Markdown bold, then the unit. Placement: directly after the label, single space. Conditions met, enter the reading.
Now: **4.75** bar
